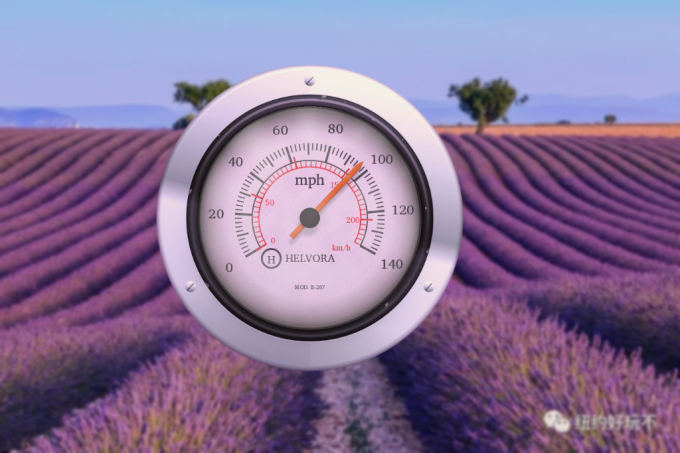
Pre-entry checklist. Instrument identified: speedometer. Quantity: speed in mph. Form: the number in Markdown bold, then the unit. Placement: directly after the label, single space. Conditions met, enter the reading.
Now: **96** mph
